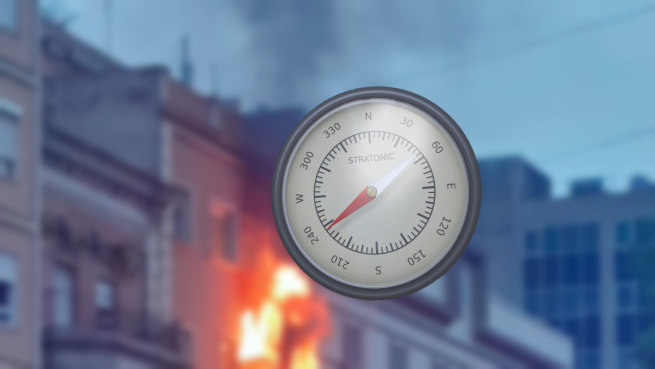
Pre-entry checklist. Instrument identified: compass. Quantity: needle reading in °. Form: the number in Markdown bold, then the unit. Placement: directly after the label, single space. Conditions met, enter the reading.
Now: **235** °
